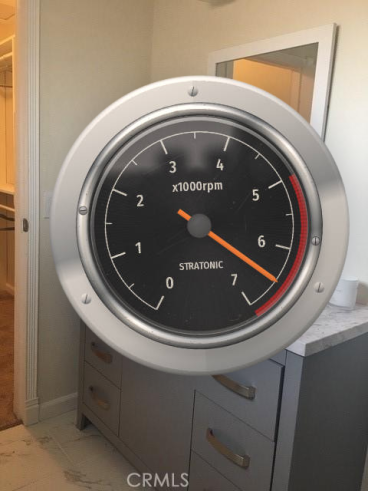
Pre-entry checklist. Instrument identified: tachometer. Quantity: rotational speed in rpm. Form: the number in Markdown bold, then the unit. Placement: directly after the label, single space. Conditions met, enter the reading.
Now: **6500** rpm
